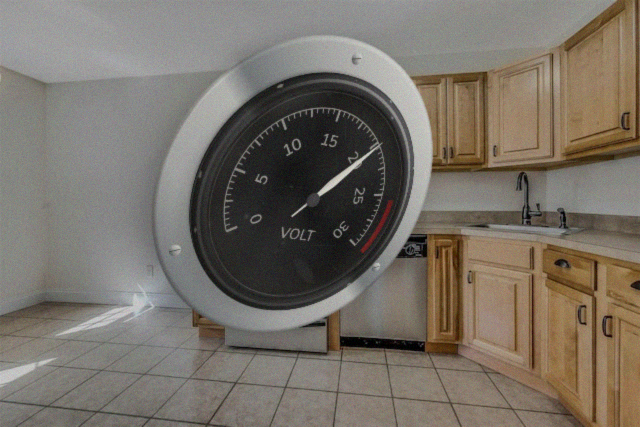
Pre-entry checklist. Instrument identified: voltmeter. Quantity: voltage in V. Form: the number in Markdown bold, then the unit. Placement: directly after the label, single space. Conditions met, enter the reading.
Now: **20** V
